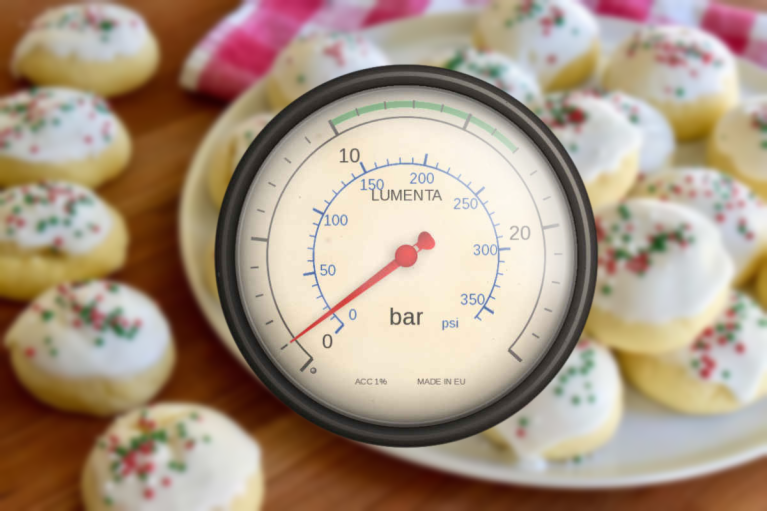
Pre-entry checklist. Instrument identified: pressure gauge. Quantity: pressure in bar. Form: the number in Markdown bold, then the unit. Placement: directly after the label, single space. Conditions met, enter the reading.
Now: **1** bar
